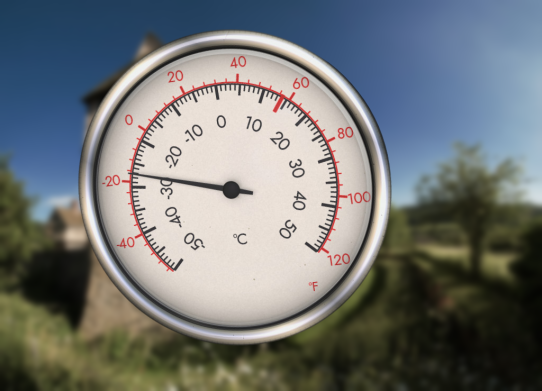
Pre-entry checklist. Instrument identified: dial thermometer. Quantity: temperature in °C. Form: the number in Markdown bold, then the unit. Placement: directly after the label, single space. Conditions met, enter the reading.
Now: **-27** °C
